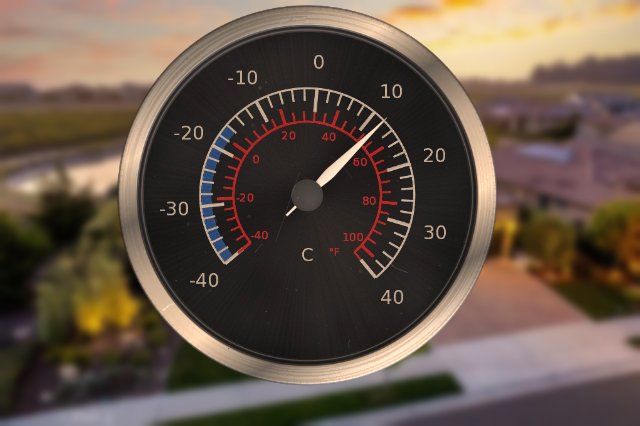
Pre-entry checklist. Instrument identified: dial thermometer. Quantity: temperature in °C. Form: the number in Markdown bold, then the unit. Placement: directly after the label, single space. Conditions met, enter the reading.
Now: **12** °C
